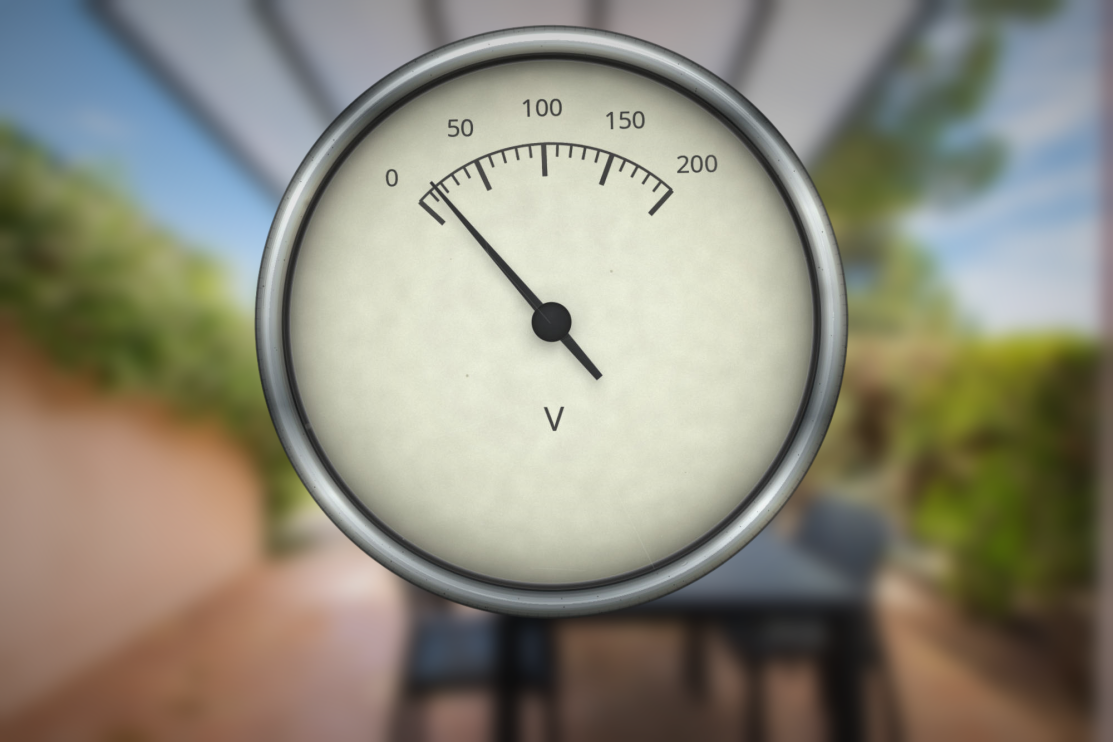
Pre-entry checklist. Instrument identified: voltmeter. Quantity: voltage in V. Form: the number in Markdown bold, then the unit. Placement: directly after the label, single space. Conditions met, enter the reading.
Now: **15** V
